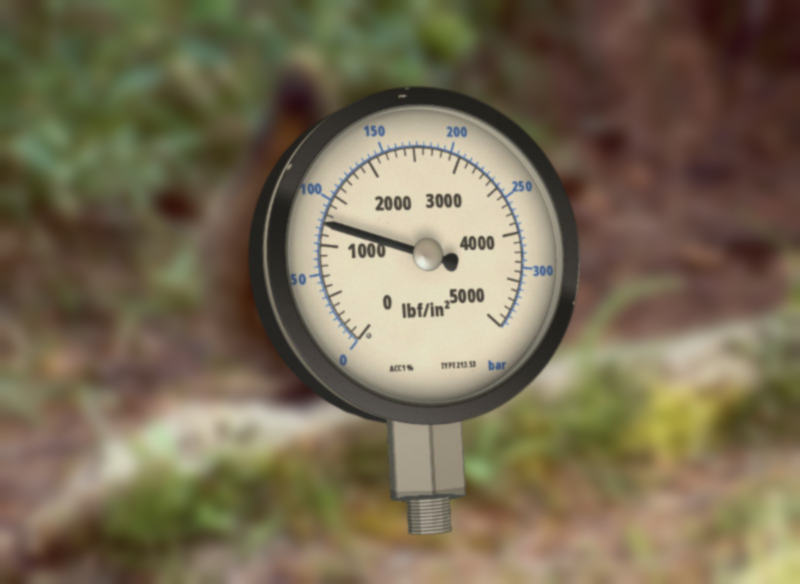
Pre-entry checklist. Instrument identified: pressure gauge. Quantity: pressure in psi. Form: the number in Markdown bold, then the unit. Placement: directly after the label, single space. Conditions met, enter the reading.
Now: **1200** psi
